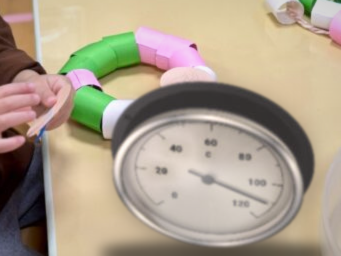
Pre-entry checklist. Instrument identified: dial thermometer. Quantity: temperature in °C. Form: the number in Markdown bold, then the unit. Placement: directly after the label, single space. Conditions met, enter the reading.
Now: **110** °C
